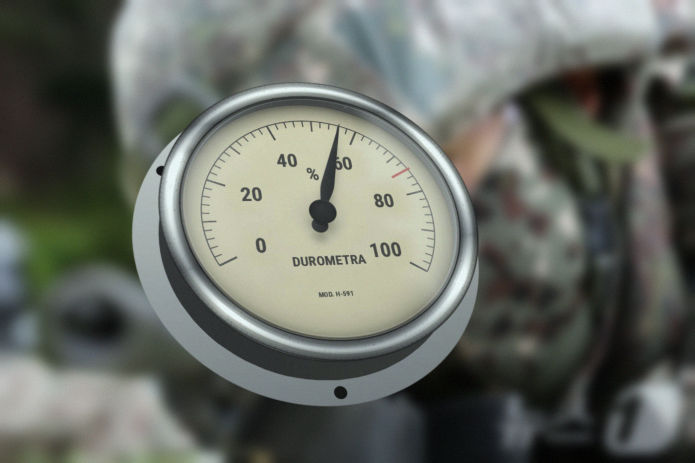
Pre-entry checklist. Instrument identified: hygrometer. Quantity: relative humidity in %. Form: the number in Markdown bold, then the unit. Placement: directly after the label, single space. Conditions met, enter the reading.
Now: **56** %
